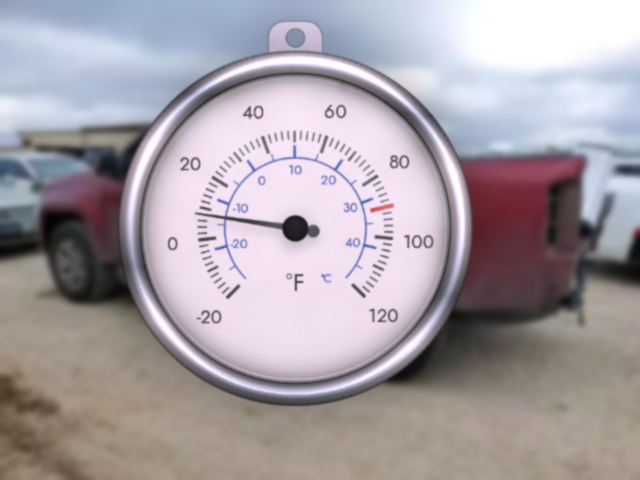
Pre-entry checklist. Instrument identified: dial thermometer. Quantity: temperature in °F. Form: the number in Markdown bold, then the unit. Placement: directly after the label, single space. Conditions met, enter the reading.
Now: **8** °F
